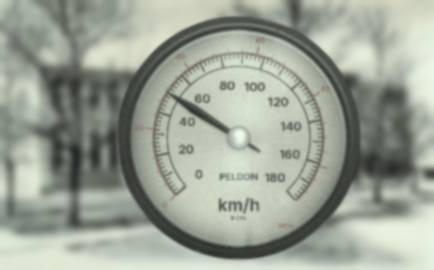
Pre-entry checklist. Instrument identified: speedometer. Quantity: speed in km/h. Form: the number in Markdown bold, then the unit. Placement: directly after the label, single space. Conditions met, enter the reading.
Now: **50** km/h
